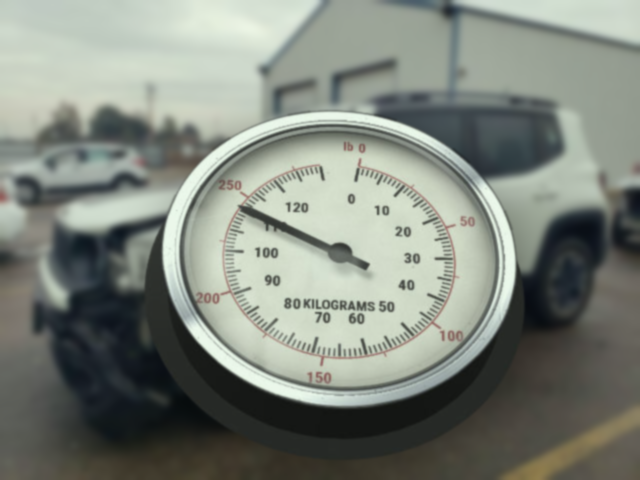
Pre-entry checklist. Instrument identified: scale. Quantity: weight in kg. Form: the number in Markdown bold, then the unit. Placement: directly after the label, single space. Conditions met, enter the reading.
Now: **110** kg
